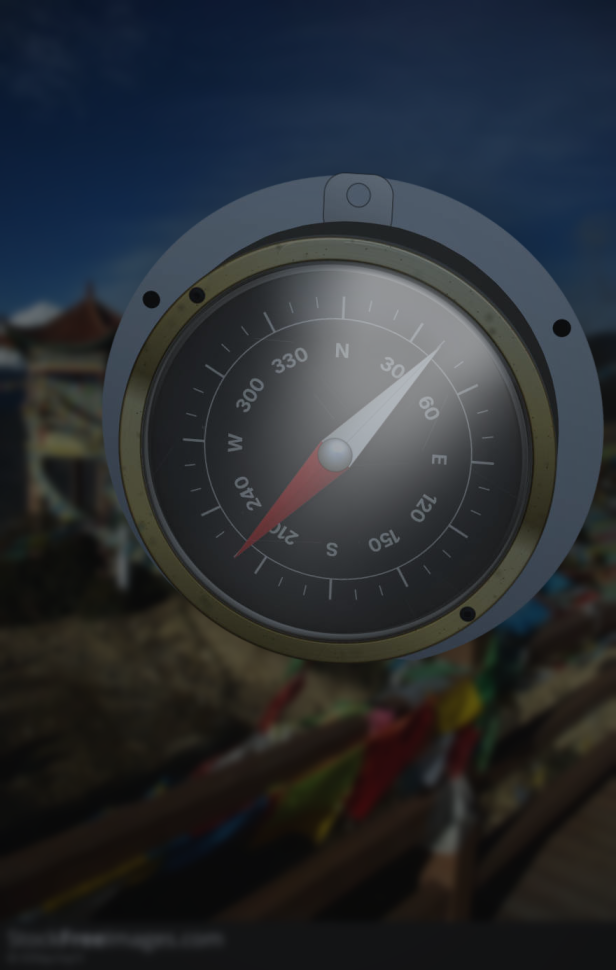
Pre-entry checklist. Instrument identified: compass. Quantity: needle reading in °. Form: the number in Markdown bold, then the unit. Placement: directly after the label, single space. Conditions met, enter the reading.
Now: **220** °
